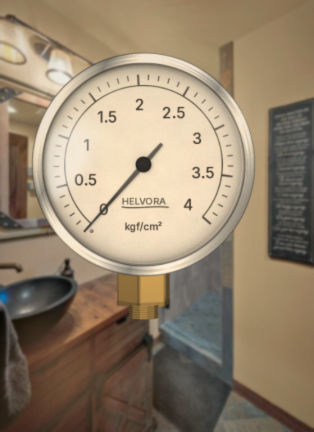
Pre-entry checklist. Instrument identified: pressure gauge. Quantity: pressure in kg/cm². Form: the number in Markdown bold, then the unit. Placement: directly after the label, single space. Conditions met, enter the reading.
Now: **0** kg/cm²
